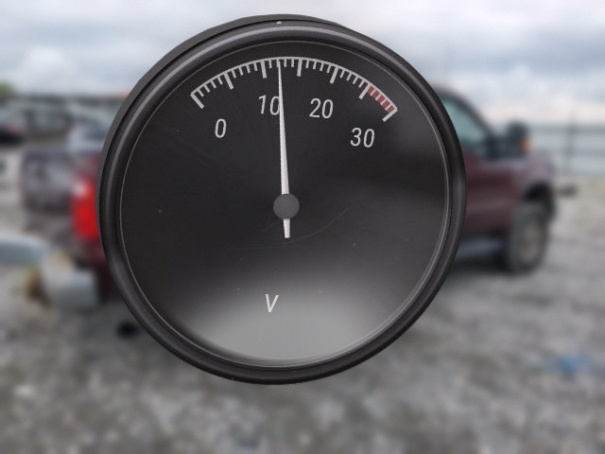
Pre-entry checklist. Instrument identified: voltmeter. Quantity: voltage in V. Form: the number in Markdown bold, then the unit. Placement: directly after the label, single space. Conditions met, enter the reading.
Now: **12** V
